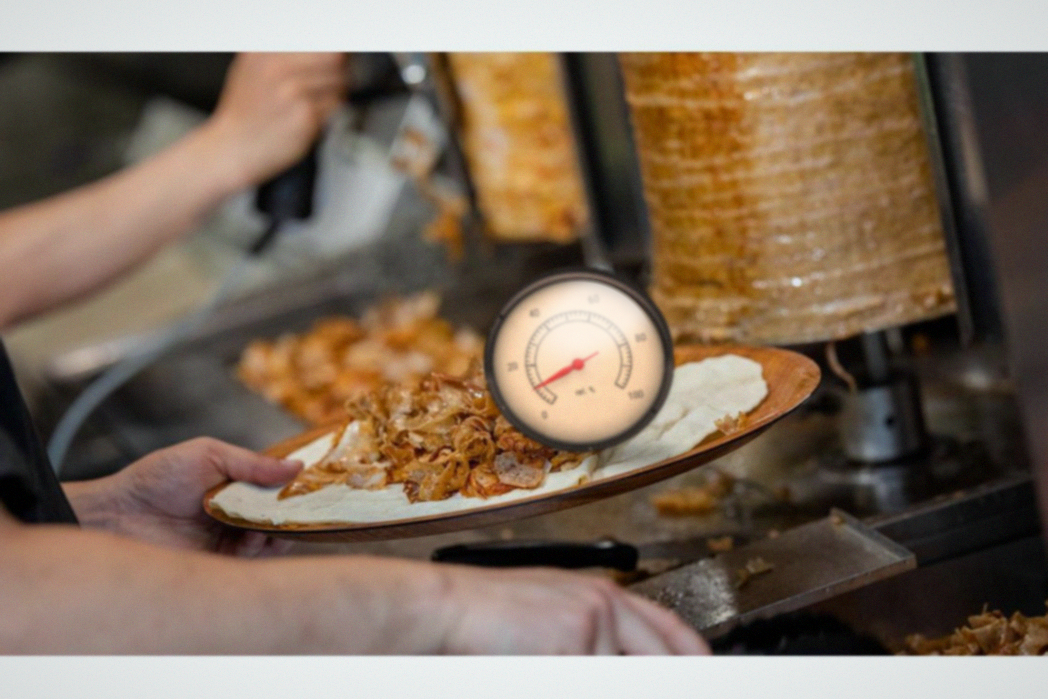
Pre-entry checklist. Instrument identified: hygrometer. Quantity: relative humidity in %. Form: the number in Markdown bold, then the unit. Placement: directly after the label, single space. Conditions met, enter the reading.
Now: **10** %
